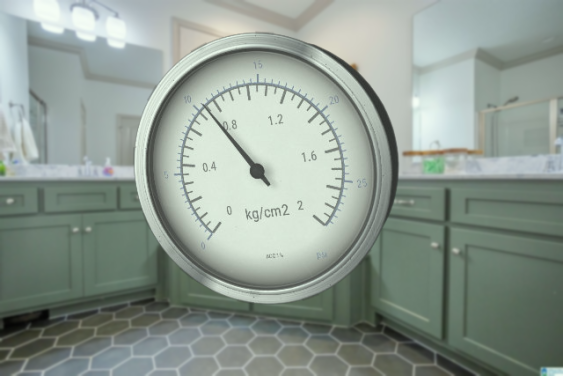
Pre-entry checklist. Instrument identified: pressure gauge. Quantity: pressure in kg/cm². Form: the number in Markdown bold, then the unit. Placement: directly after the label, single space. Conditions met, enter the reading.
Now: **0.75** kg/cm²
